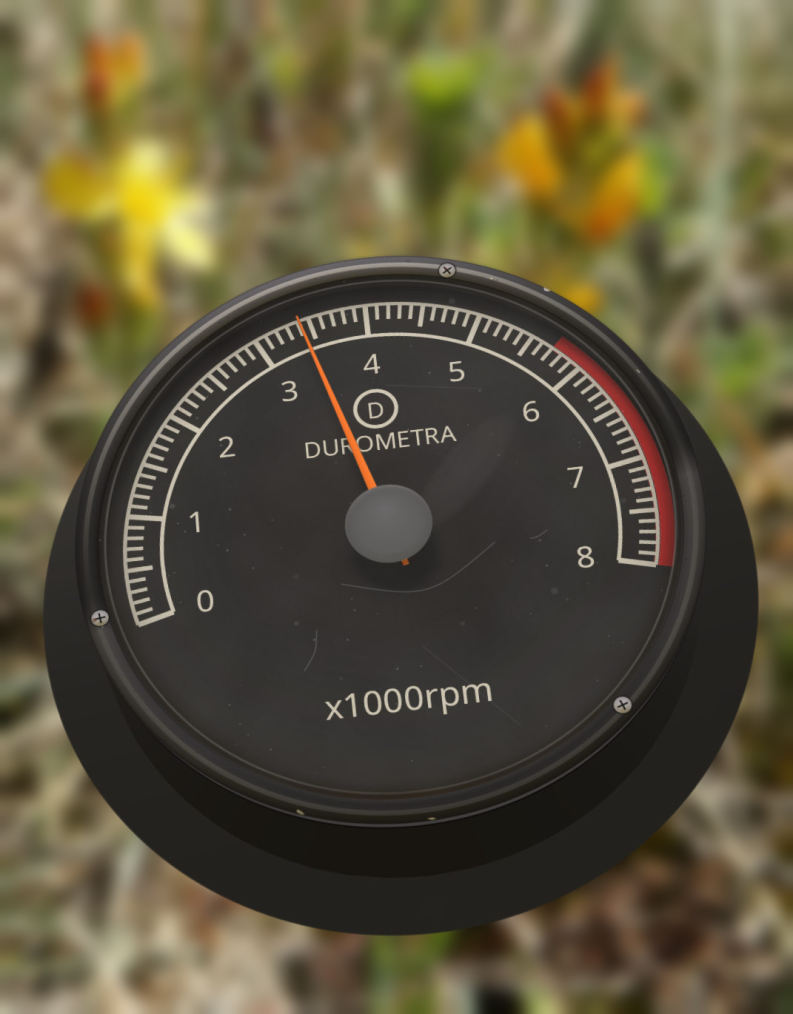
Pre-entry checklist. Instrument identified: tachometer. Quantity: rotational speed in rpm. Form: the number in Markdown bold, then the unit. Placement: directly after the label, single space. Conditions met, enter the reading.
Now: **3400** rpm
